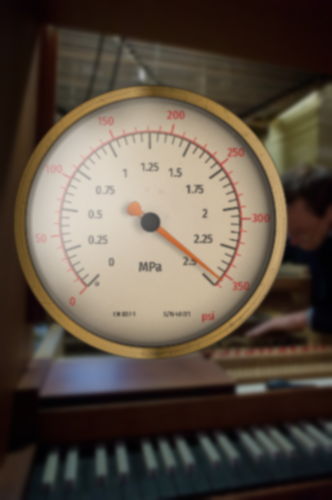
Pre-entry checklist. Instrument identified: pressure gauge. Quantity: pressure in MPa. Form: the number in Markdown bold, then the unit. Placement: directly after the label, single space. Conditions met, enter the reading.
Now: **2.45** MPa
